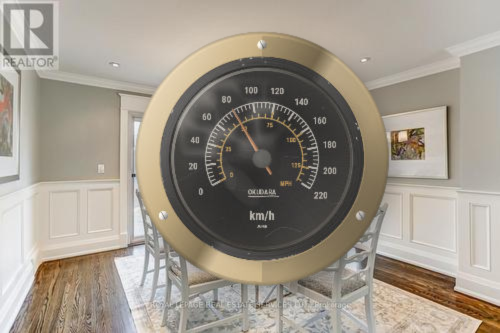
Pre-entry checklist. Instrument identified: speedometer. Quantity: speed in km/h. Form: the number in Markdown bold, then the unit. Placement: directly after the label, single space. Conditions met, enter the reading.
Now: **80** km/h
